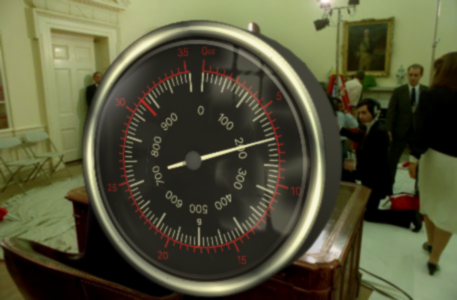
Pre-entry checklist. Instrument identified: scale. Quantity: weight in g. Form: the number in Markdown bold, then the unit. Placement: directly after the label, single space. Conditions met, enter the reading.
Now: **200** g
